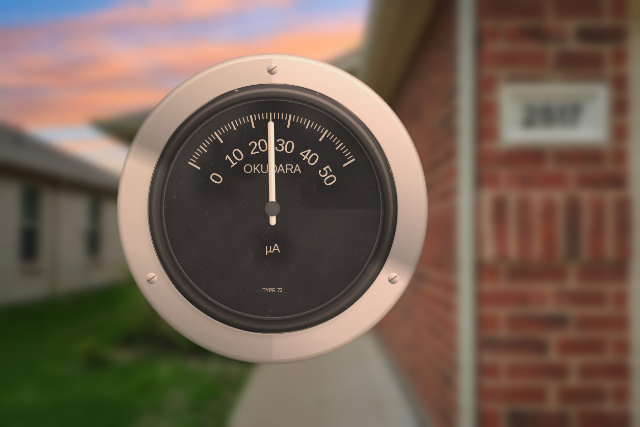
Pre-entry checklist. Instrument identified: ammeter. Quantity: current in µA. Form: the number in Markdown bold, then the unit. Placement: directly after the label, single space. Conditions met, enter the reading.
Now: **25** µA
